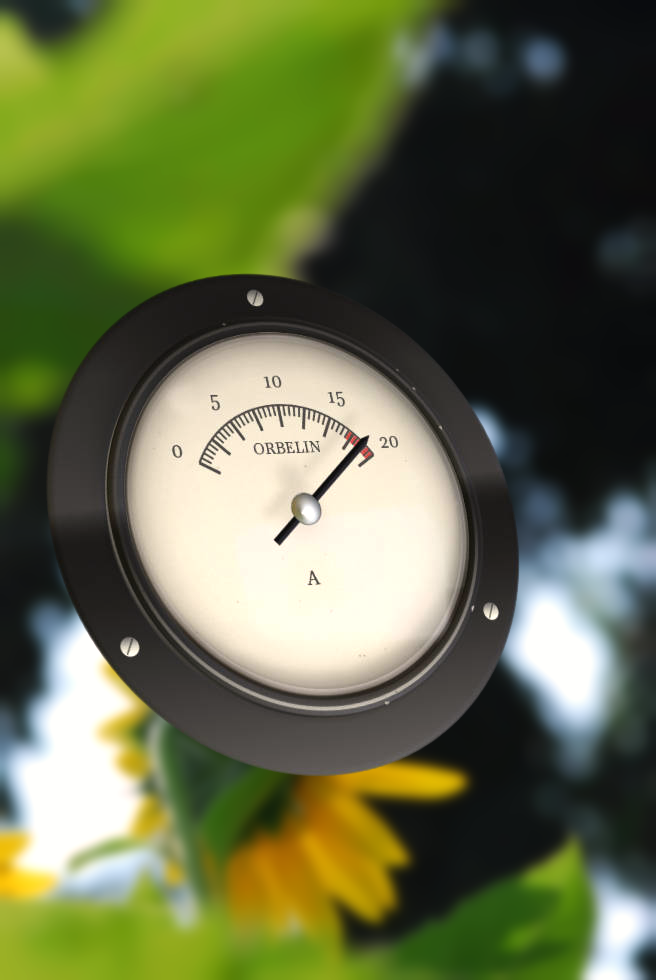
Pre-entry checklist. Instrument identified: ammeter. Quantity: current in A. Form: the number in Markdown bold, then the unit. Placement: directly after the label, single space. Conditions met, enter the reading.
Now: **18.5** A
